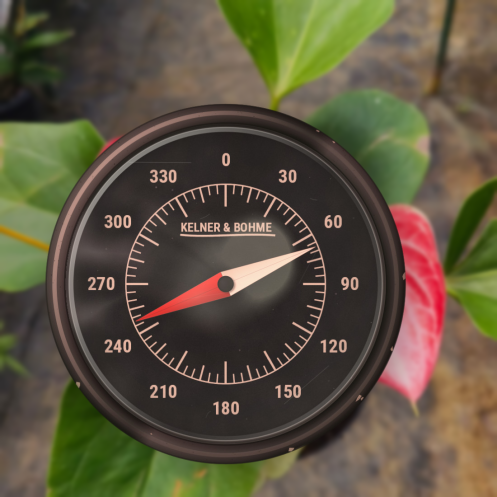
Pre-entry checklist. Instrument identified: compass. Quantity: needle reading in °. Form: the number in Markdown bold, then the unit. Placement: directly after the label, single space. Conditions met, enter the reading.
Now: **247.5** °
